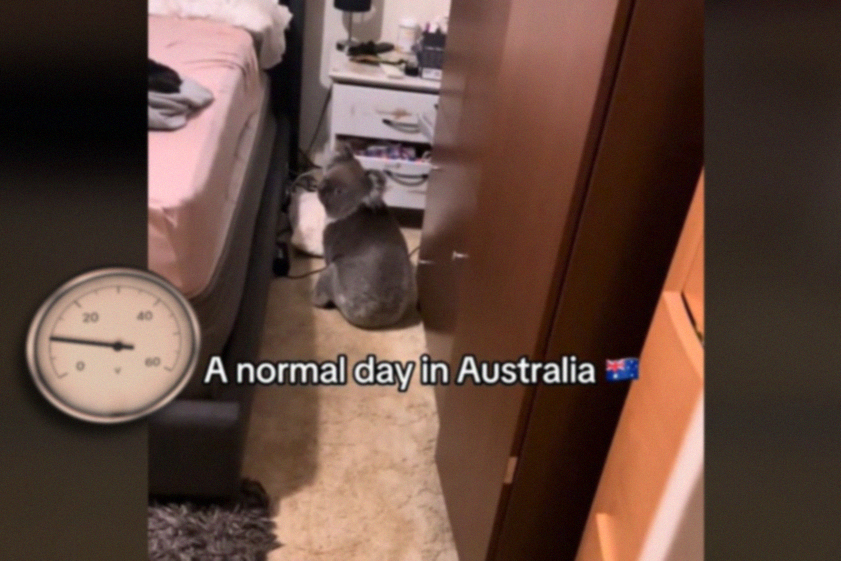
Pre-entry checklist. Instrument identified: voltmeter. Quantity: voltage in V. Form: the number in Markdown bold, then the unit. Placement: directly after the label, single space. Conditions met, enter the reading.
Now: **10** V
